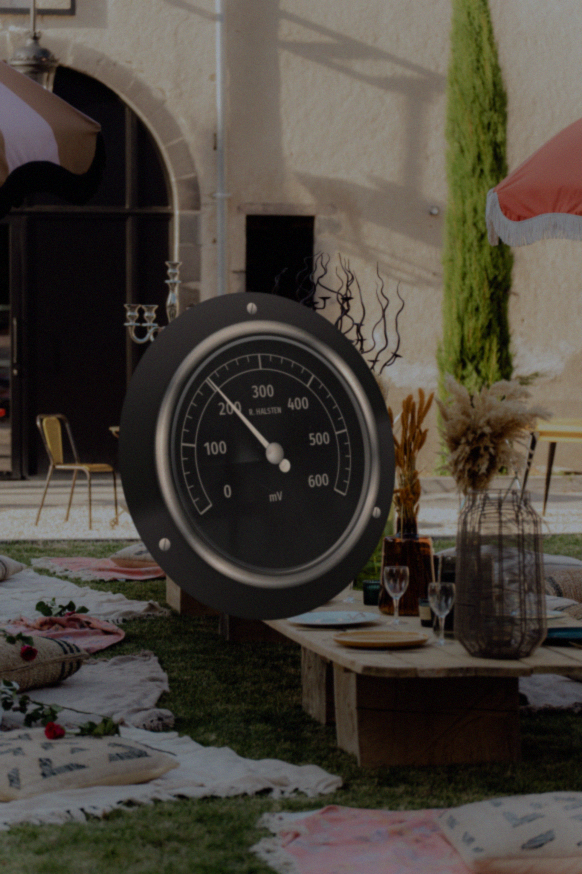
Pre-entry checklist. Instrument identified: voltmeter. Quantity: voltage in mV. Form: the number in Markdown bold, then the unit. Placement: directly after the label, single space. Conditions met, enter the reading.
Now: **200** mV
